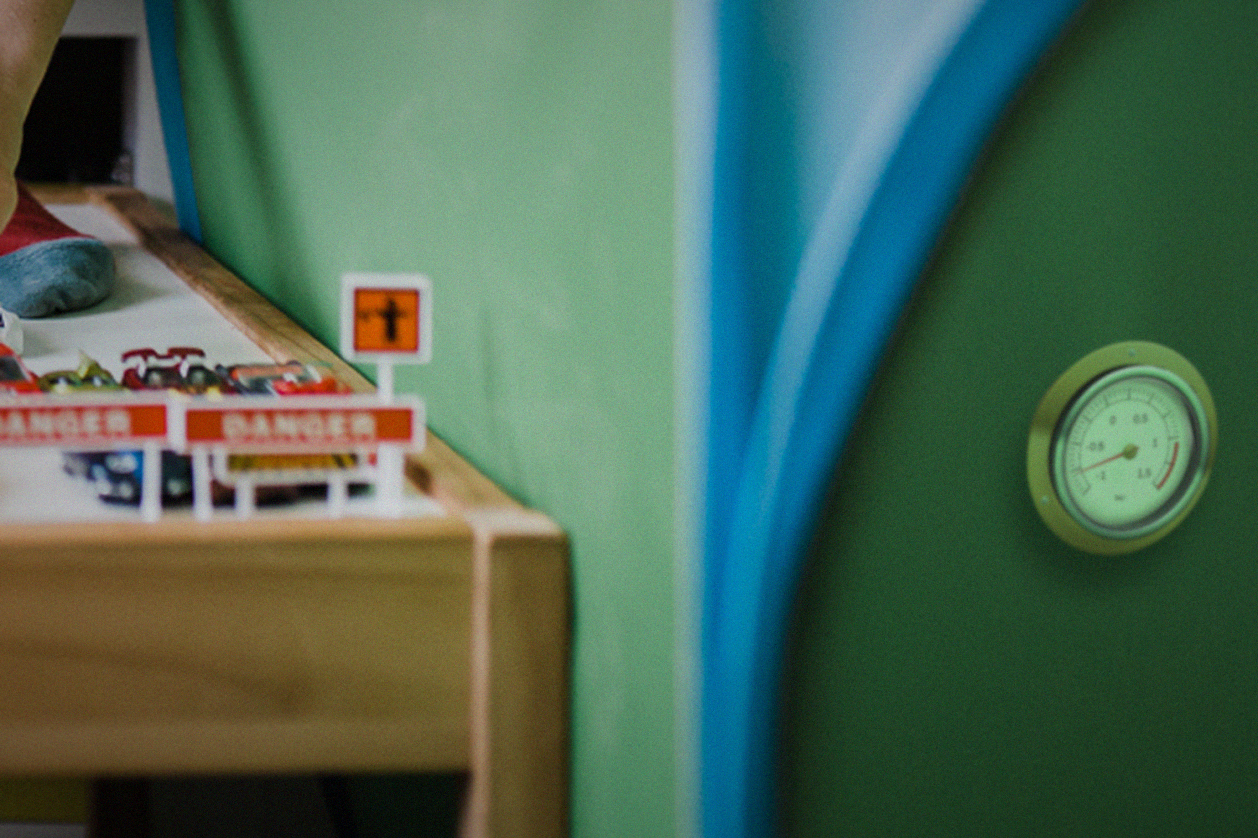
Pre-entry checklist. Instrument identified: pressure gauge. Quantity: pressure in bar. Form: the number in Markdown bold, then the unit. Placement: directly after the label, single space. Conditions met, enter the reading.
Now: **-0.75** bar
